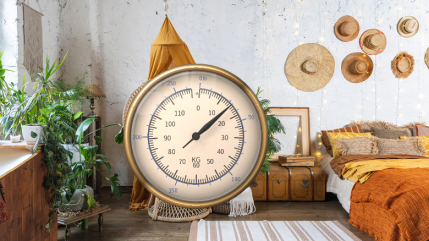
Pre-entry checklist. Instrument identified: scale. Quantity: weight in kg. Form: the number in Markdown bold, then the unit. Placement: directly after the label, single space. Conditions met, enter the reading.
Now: **15** kg
